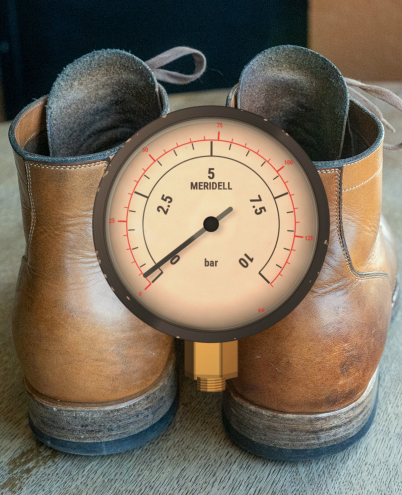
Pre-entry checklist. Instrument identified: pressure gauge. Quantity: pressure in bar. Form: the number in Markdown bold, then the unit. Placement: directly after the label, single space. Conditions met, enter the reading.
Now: **0.25** bar
